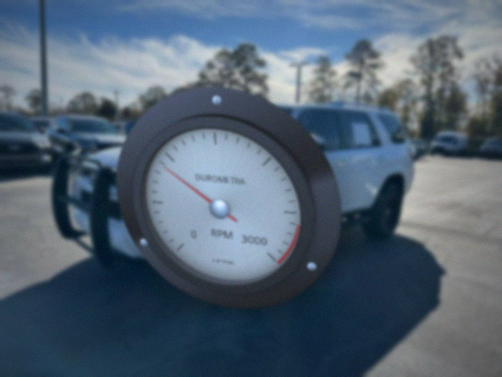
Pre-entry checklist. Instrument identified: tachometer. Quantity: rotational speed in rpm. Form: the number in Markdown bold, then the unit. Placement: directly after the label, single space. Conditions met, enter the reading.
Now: **900** rpm
